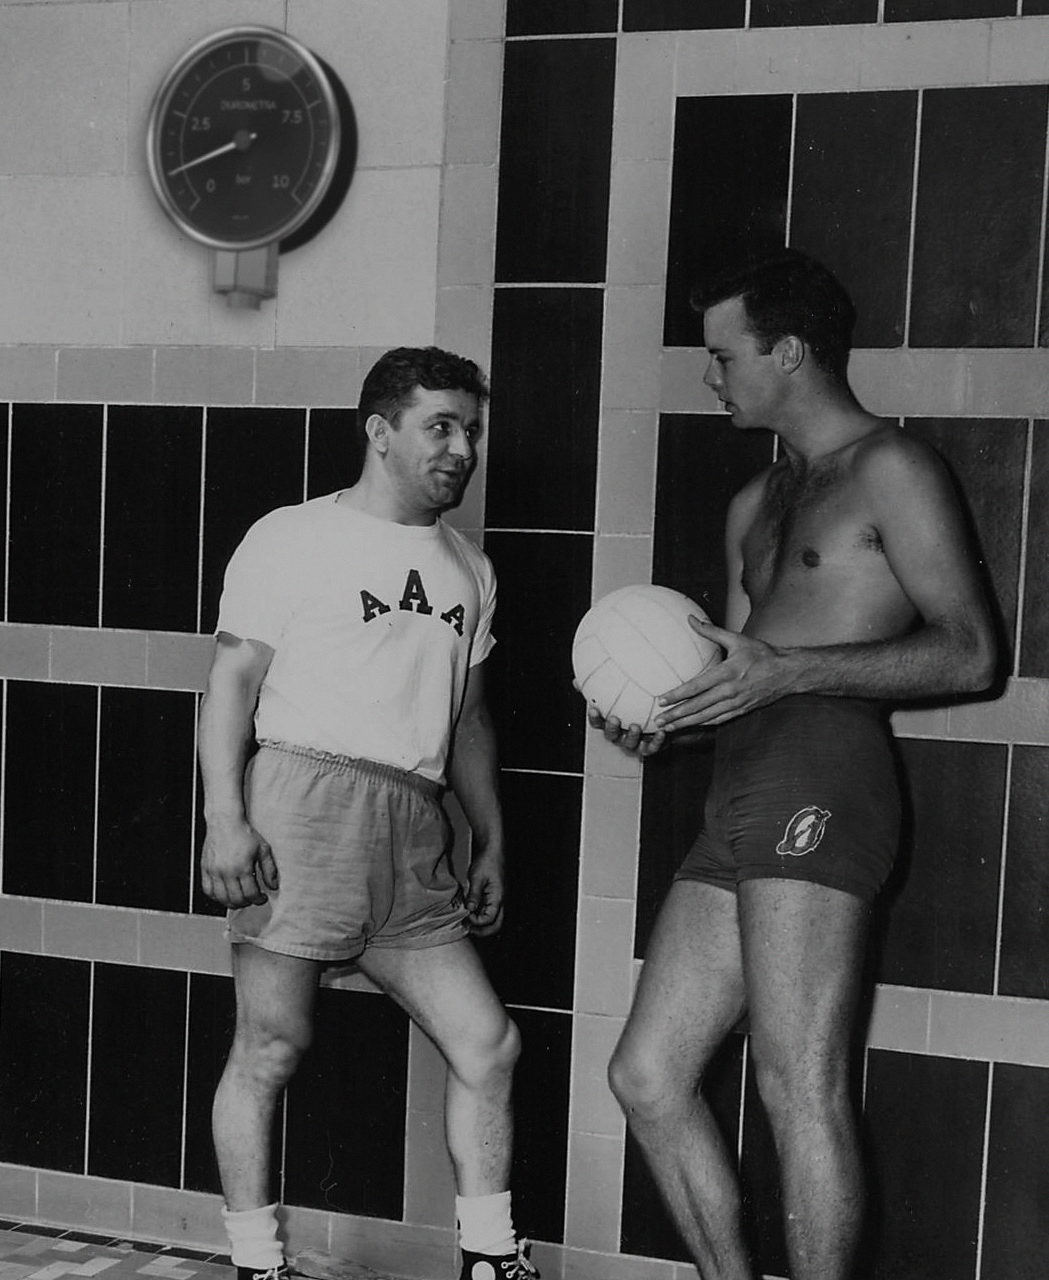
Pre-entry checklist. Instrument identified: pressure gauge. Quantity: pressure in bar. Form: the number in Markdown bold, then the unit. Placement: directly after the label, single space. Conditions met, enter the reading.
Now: **1** bar
